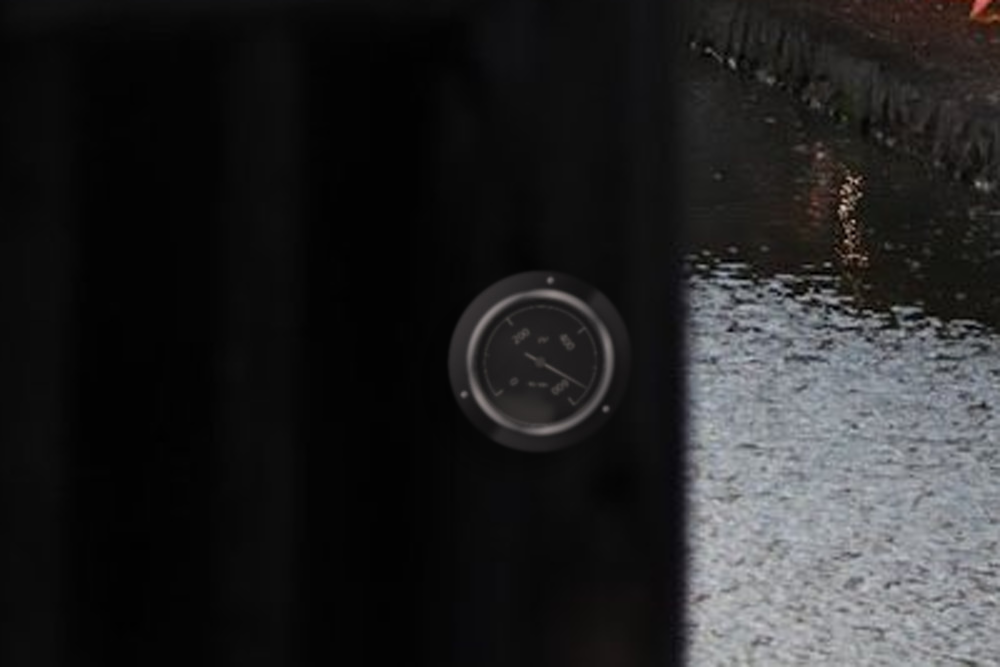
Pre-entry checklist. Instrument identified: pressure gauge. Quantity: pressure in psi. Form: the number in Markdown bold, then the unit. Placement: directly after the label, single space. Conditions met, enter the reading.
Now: **550** psi
